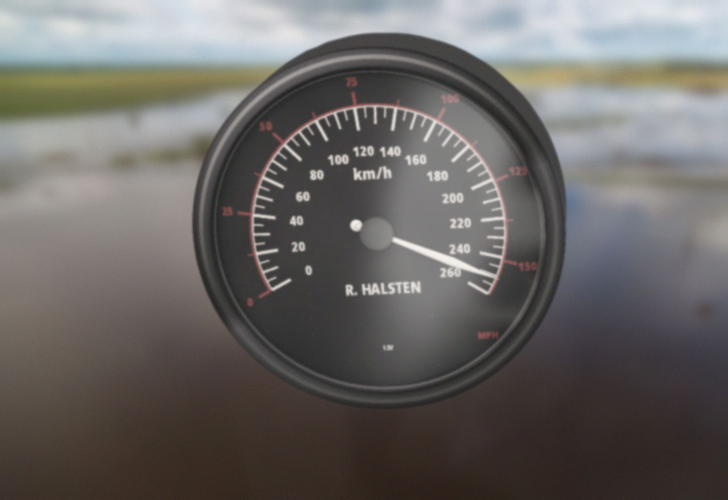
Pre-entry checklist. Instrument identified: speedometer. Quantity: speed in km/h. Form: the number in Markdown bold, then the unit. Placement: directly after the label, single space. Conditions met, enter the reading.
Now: **250** km/h
